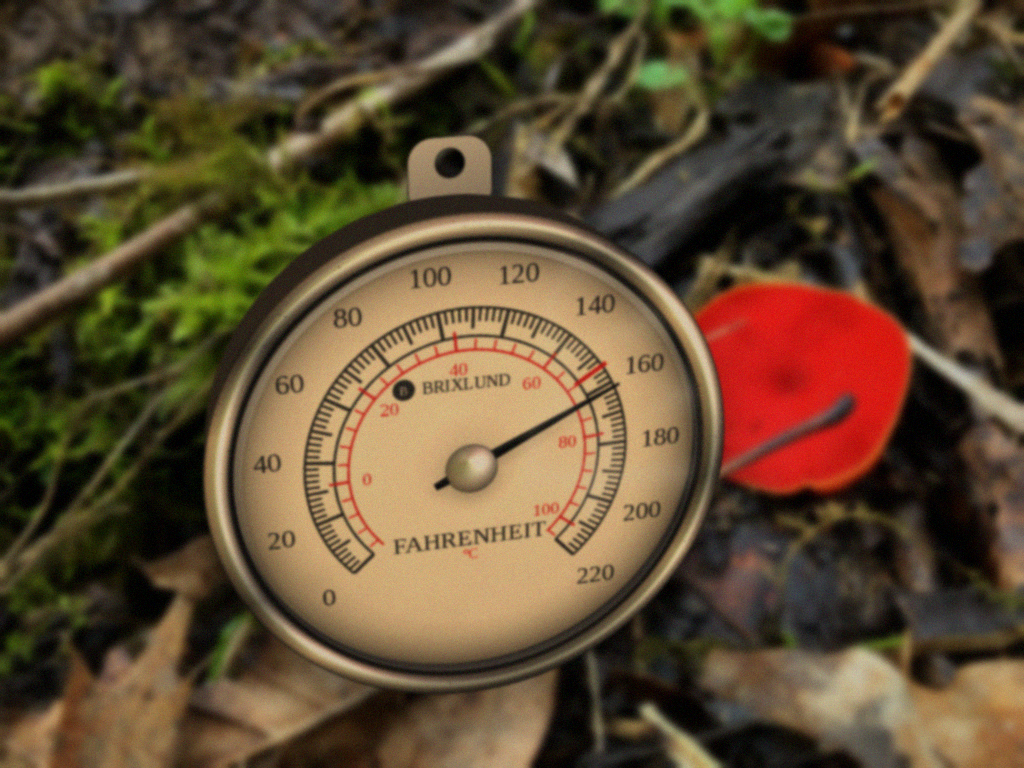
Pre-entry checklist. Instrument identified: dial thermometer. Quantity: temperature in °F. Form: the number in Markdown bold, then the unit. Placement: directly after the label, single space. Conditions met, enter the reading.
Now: **160** °F
